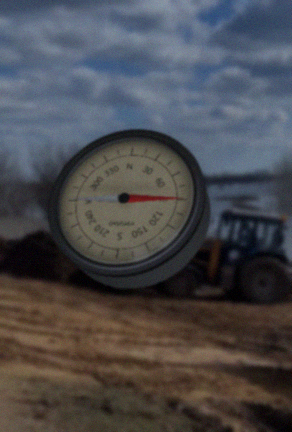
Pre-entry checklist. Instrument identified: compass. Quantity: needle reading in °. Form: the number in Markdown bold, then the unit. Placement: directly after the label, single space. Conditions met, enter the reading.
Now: **90** °
